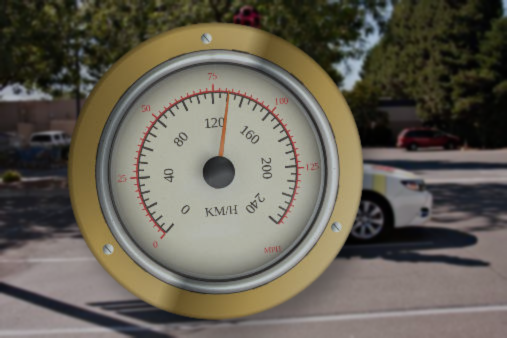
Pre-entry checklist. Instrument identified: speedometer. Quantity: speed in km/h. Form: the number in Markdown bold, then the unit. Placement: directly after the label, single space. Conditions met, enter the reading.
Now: **130** km/h
